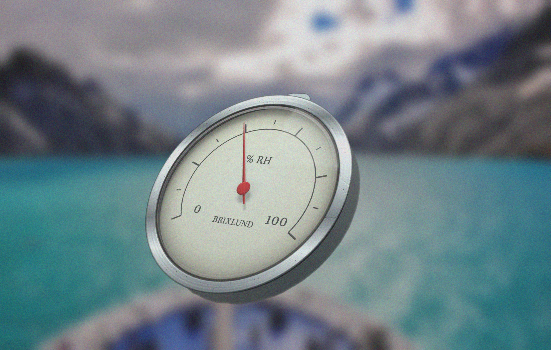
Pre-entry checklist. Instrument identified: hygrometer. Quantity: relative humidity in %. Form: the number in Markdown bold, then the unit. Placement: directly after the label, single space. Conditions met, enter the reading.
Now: **40** %
